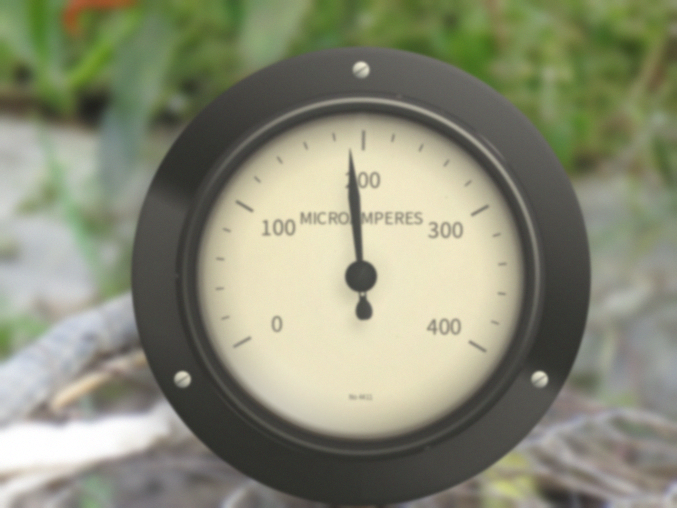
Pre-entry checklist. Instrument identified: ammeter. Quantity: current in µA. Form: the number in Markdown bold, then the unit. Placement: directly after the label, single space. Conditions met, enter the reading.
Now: **190** µA
